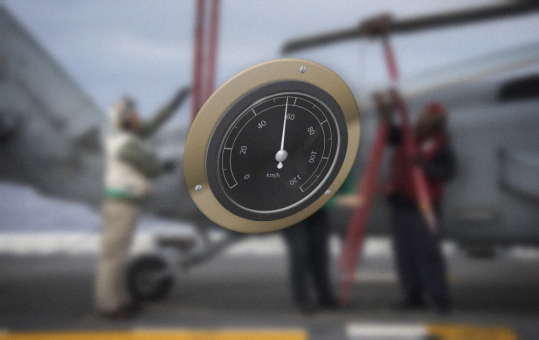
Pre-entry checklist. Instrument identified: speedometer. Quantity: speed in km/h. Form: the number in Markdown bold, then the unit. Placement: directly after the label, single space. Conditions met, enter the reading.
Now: **55** km/h
